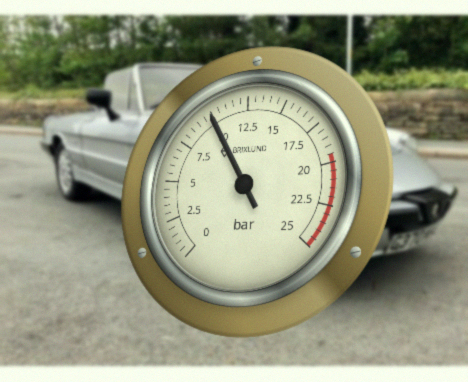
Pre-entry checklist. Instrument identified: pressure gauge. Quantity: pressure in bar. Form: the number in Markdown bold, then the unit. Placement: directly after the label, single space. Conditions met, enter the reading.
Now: **10** bar
